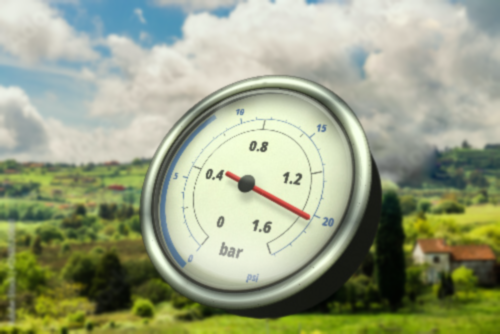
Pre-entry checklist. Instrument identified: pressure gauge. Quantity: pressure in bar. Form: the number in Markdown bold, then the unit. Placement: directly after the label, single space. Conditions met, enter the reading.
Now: **1.4** bar
